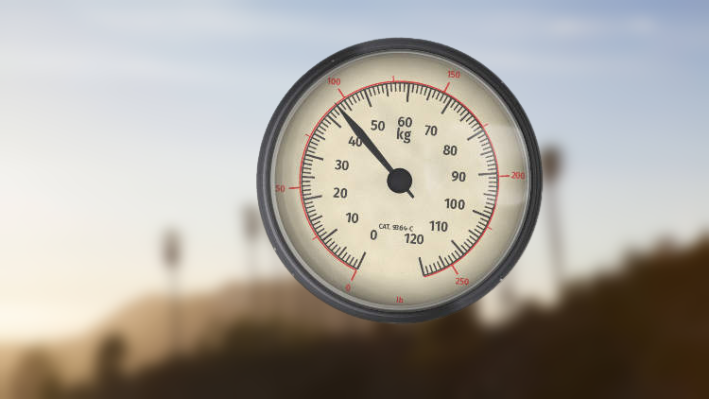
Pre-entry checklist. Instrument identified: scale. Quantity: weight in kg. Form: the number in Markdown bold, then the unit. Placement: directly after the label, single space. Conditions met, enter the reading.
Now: **43** kg
